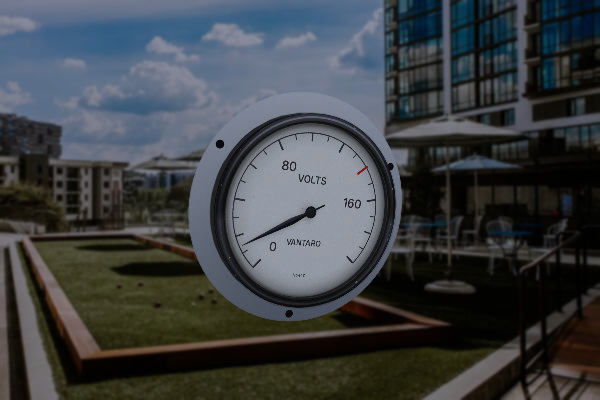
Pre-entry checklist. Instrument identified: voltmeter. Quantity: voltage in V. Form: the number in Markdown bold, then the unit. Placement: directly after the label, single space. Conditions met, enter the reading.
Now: **15** V
